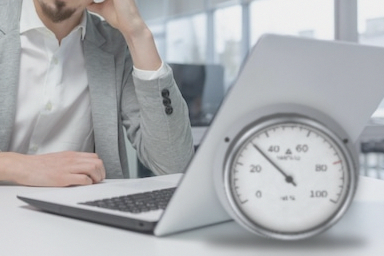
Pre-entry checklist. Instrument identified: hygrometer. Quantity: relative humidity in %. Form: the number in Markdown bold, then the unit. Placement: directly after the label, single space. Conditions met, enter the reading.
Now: **32** %
